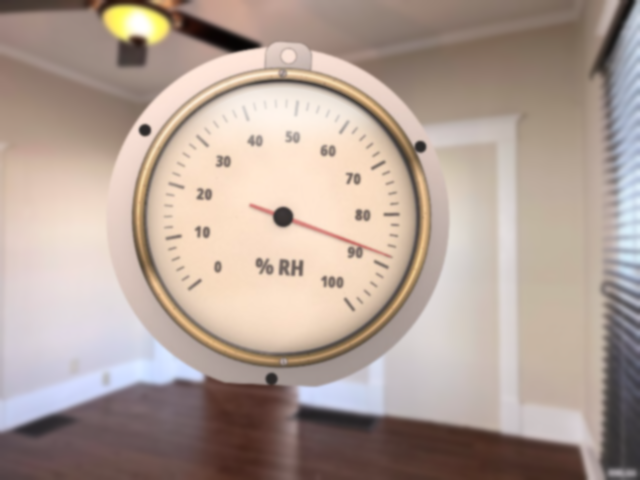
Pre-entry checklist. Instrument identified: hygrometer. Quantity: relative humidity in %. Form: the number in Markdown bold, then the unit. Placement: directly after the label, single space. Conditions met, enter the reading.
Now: **88** %
